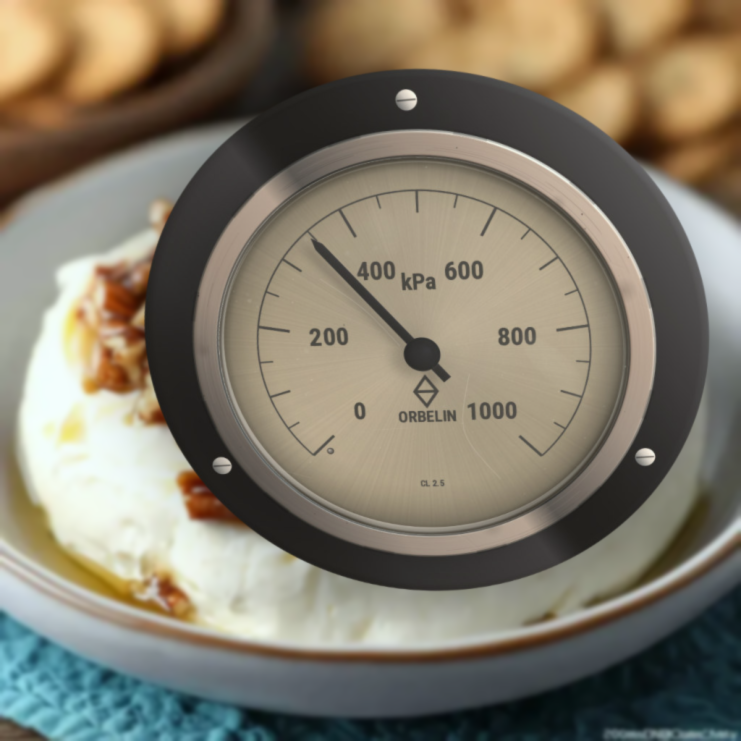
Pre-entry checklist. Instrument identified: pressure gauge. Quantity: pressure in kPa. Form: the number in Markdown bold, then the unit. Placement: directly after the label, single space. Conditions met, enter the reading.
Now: **350** kPa
